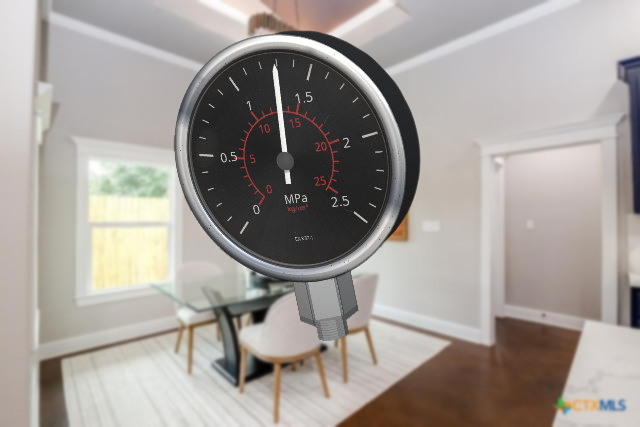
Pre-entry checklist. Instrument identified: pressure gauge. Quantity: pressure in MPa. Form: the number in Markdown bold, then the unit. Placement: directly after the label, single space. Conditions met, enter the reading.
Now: **1.3** MPa
